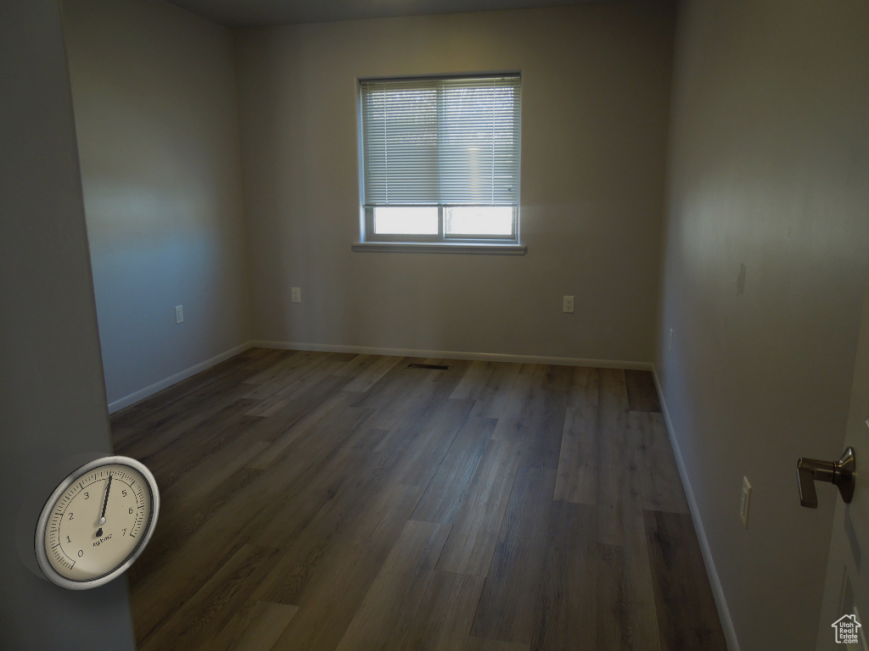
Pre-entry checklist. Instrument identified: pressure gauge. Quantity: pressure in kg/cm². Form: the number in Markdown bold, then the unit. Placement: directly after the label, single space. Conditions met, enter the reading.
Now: **4** kg/cm²
